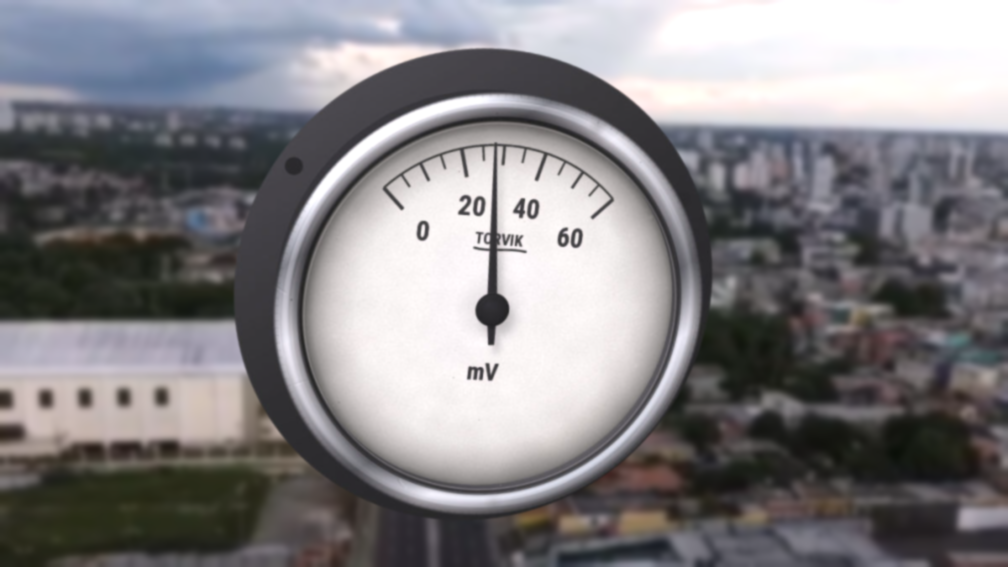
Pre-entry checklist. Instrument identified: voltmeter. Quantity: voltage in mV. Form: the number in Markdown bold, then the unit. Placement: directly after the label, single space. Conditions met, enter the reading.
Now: **27.5** mV
